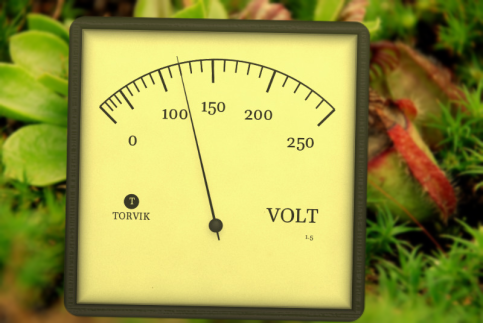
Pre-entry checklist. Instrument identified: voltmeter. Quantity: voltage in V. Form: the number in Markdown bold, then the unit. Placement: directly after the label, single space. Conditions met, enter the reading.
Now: **120** V
